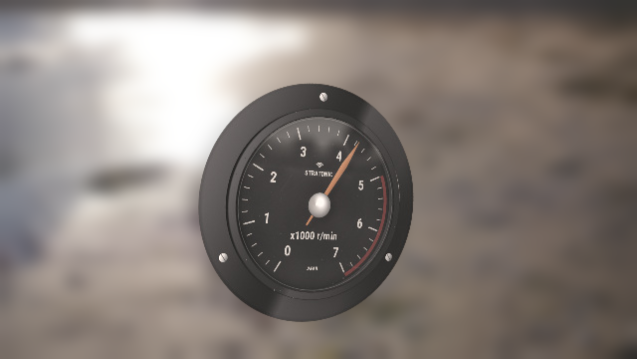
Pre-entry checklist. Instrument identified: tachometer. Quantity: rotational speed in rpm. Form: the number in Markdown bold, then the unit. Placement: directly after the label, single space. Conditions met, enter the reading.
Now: **4200** rpm
